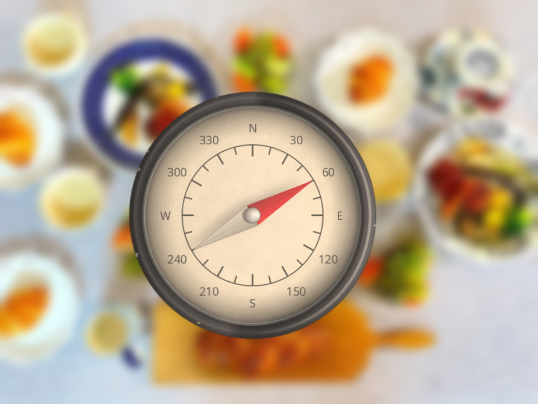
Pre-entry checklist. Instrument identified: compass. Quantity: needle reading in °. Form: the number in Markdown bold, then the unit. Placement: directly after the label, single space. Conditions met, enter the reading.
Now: **60** °
